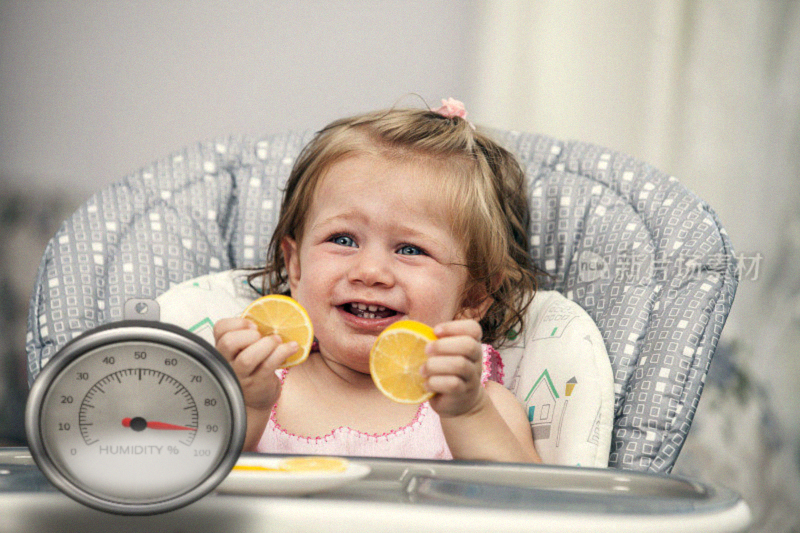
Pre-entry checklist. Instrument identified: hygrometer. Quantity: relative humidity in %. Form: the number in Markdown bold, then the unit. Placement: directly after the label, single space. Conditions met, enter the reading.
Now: **90** %
